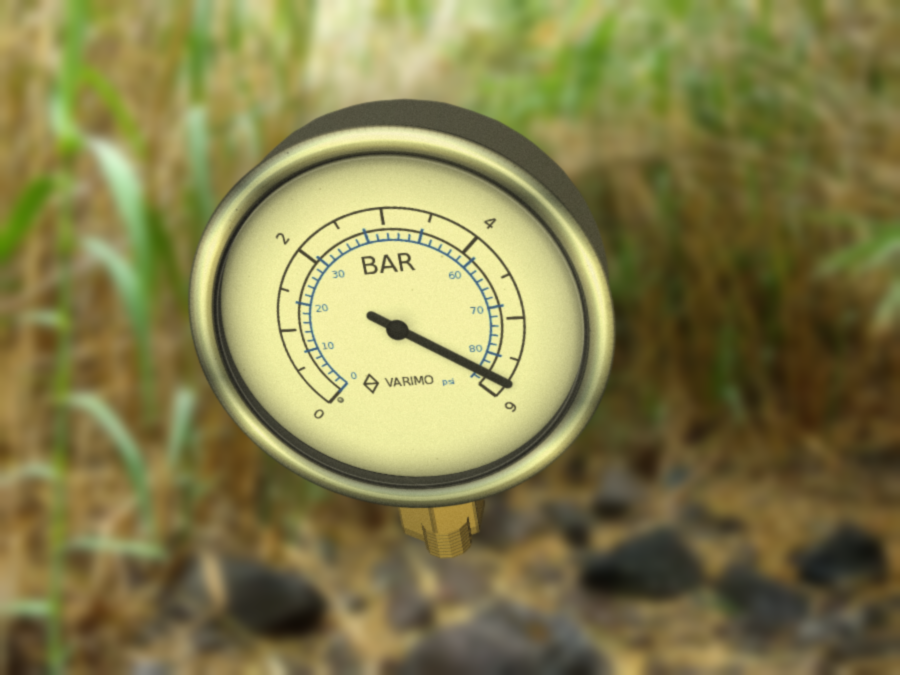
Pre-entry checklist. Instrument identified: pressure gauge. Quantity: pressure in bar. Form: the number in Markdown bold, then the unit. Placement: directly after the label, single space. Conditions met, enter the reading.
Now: **5.75** bar
